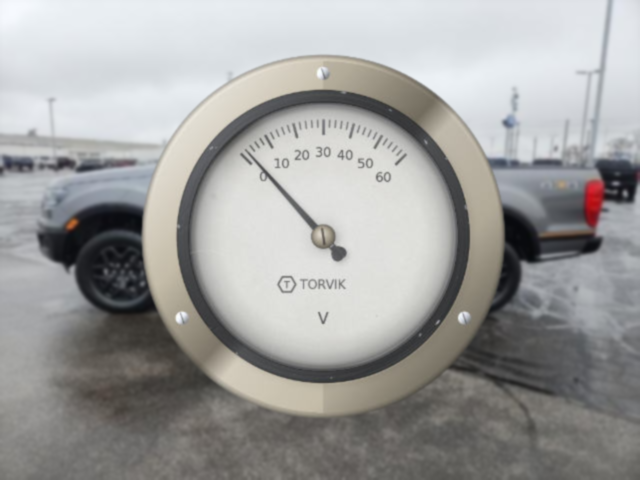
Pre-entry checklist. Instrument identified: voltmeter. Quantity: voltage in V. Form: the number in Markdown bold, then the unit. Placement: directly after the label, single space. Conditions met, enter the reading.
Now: **2** V
